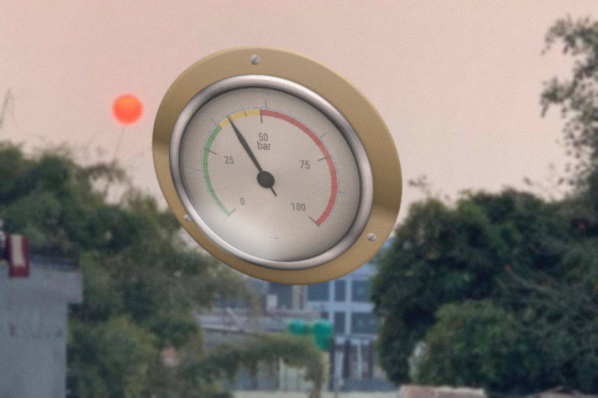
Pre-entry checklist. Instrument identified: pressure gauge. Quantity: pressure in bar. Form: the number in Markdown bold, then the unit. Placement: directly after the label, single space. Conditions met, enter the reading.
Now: **40** bar
